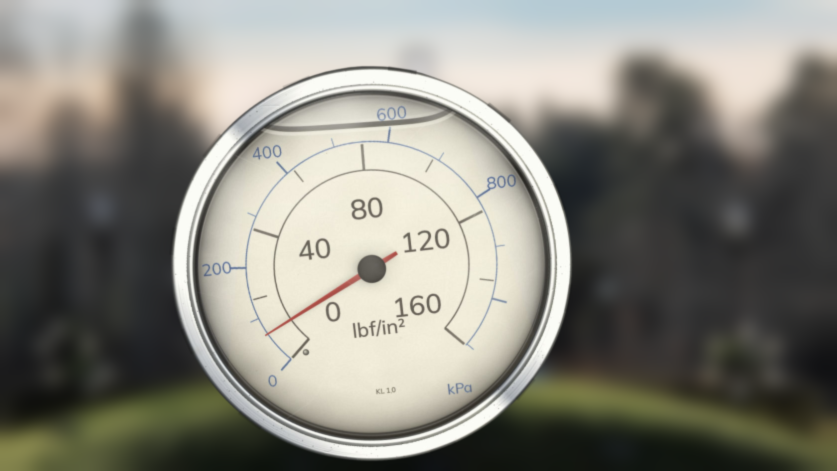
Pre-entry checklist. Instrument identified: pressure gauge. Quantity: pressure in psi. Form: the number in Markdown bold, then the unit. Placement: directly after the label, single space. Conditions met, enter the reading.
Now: **10** psi
